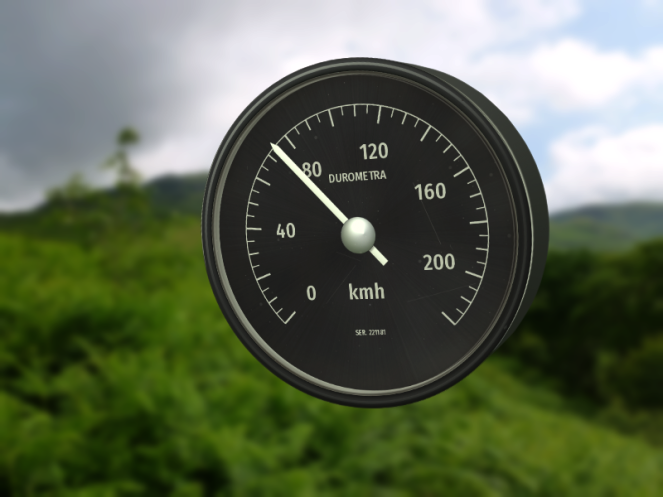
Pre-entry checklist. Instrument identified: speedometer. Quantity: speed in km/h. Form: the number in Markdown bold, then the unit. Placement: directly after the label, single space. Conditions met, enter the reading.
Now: **75** km/h
